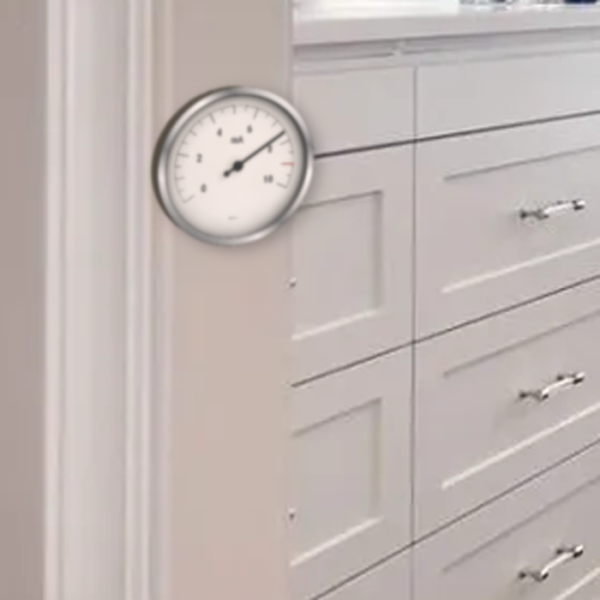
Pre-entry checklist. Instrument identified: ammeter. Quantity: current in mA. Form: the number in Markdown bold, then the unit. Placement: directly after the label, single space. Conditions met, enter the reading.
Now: **7.5** mA
